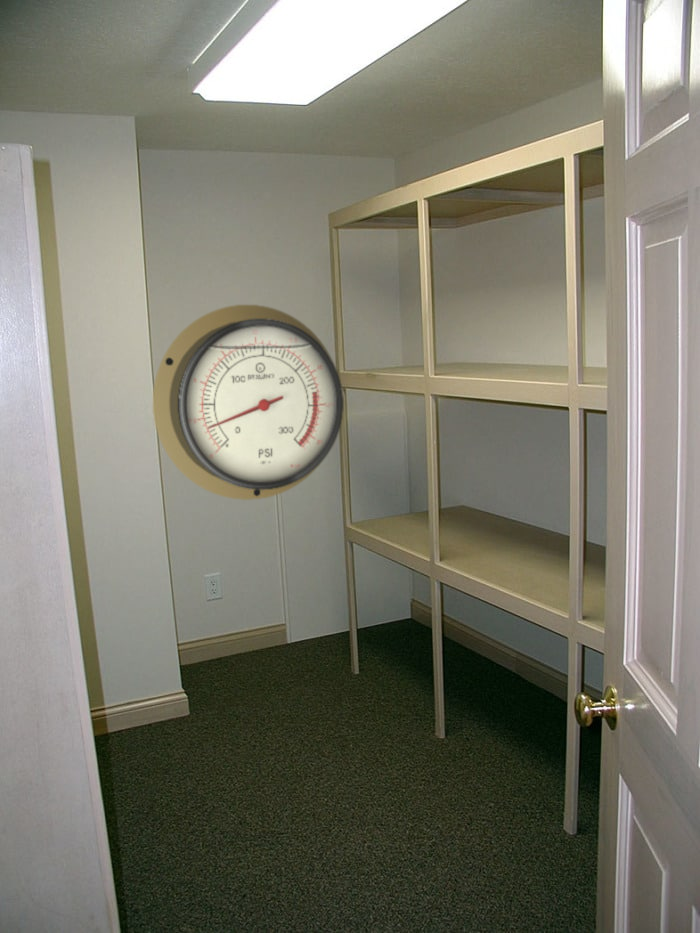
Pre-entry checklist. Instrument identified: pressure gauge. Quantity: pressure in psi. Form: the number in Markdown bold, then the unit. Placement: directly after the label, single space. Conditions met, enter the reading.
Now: **25** psi
